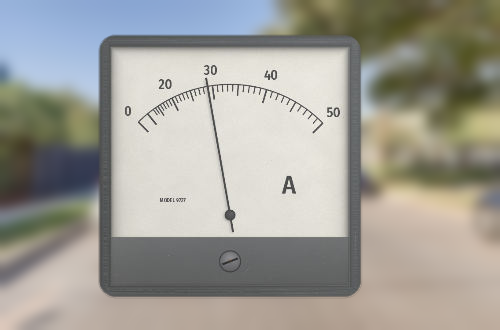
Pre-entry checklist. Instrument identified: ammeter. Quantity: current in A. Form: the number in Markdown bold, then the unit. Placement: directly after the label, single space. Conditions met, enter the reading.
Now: **29** A
